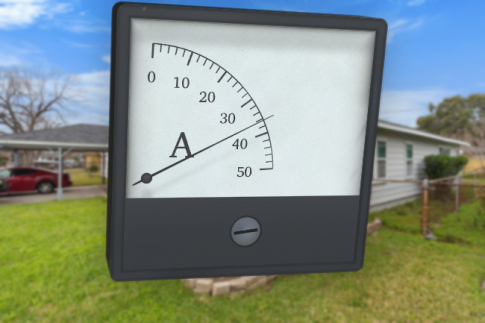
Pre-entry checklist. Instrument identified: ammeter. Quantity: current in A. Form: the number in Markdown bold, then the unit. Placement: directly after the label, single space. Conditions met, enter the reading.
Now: **36** A
